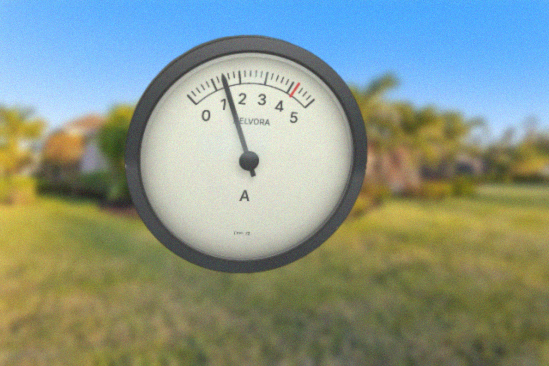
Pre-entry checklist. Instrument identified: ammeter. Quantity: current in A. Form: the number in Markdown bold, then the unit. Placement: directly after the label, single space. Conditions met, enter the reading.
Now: **1.4** A
